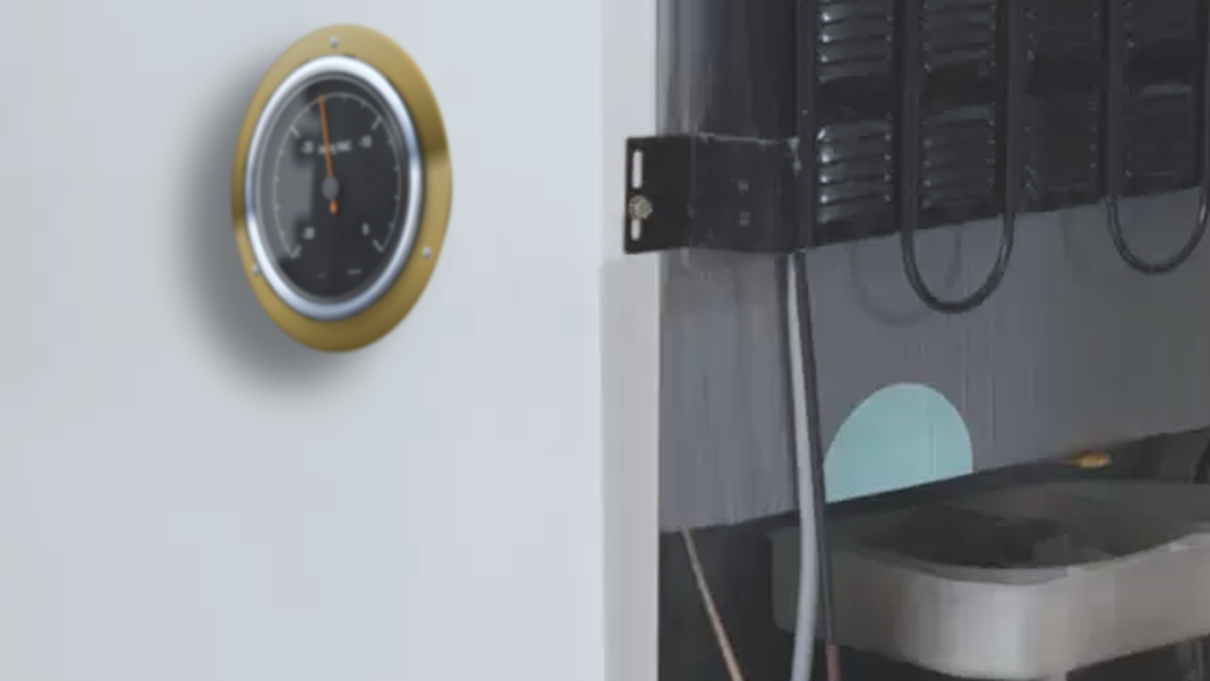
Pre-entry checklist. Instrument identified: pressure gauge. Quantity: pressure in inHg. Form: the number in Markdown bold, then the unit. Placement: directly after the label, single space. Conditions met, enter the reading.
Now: **-16** inHg
